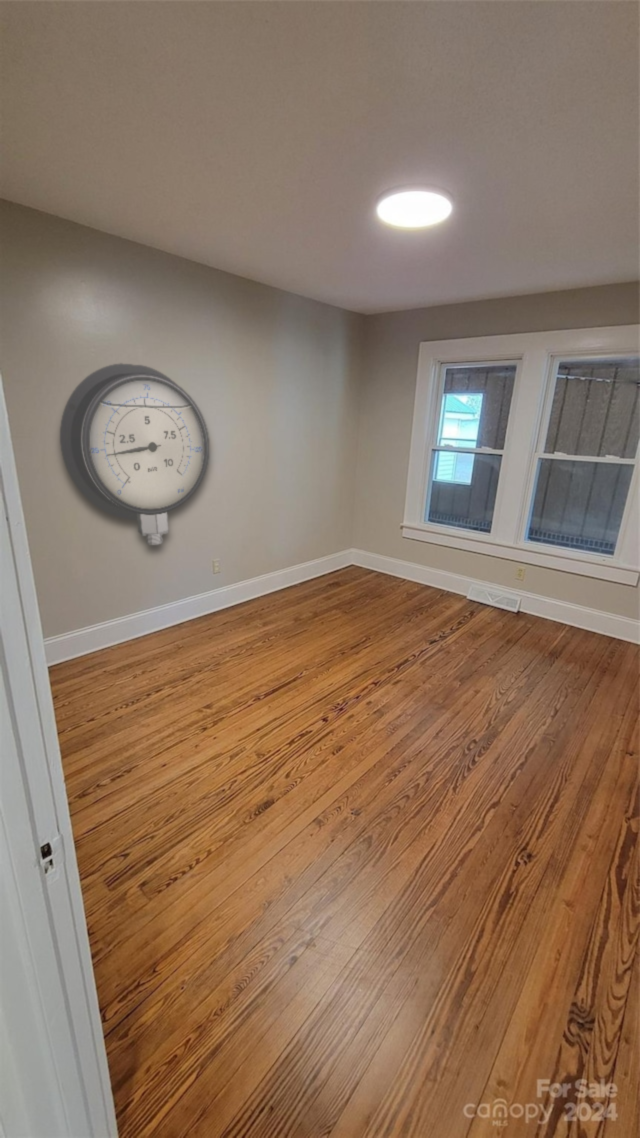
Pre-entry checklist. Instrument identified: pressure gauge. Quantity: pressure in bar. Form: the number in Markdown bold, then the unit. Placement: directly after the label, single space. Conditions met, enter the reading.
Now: **1.5** bar
